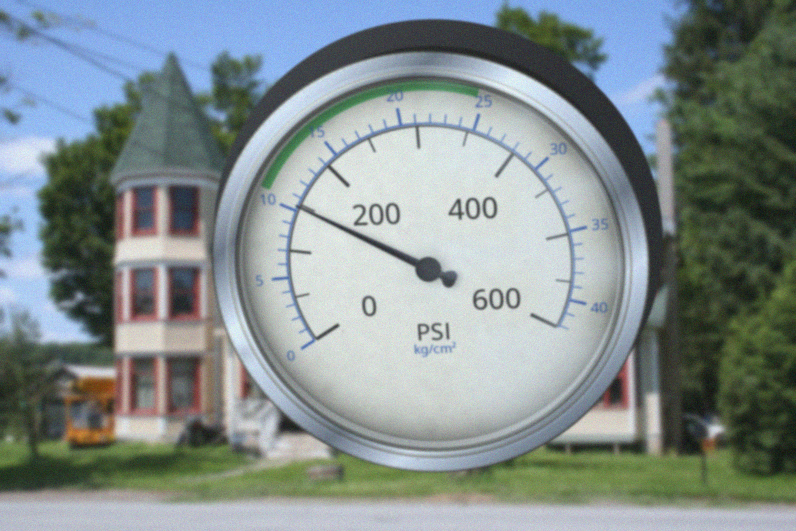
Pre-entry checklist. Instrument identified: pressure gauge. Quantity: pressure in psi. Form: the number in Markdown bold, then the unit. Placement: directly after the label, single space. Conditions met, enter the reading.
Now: **150** psi
